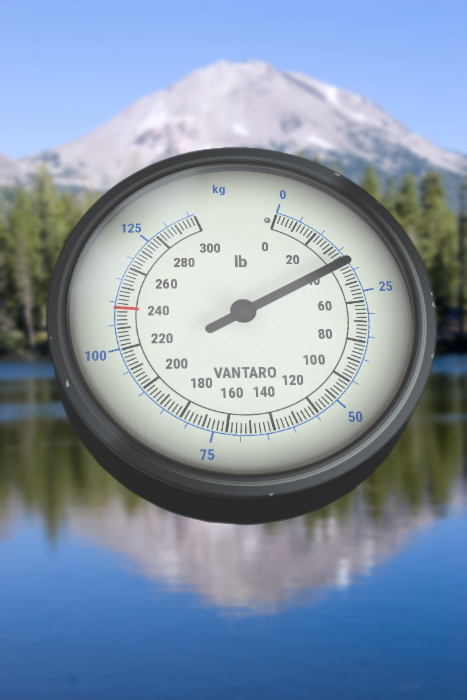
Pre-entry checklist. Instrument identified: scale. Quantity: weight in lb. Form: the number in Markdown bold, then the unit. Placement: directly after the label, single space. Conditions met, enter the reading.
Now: **40** lb
